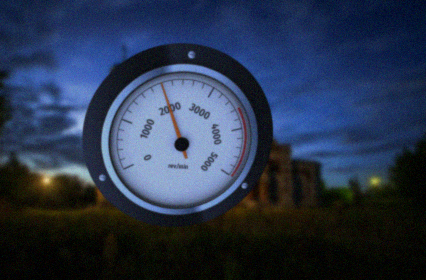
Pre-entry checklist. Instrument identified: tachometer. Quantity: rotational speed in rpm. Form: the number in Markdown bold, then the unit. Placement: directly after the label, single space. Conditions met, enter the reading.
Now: **2000** rpm
